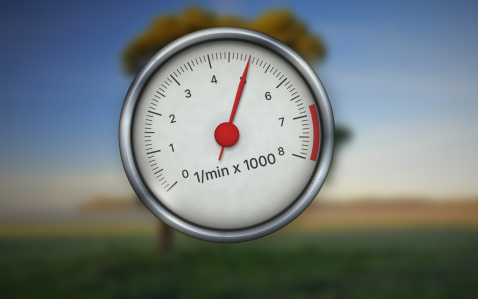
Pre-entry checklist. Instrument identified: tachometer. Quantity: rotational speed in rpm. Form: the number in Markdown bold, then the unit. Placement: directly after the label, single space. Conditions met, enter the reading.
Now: **5000** rpm
